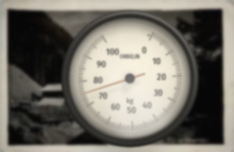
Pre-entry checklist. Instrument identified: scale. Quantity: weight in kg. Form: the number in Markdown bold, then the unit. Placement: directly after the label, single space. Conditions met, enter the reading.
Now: **75** kg
